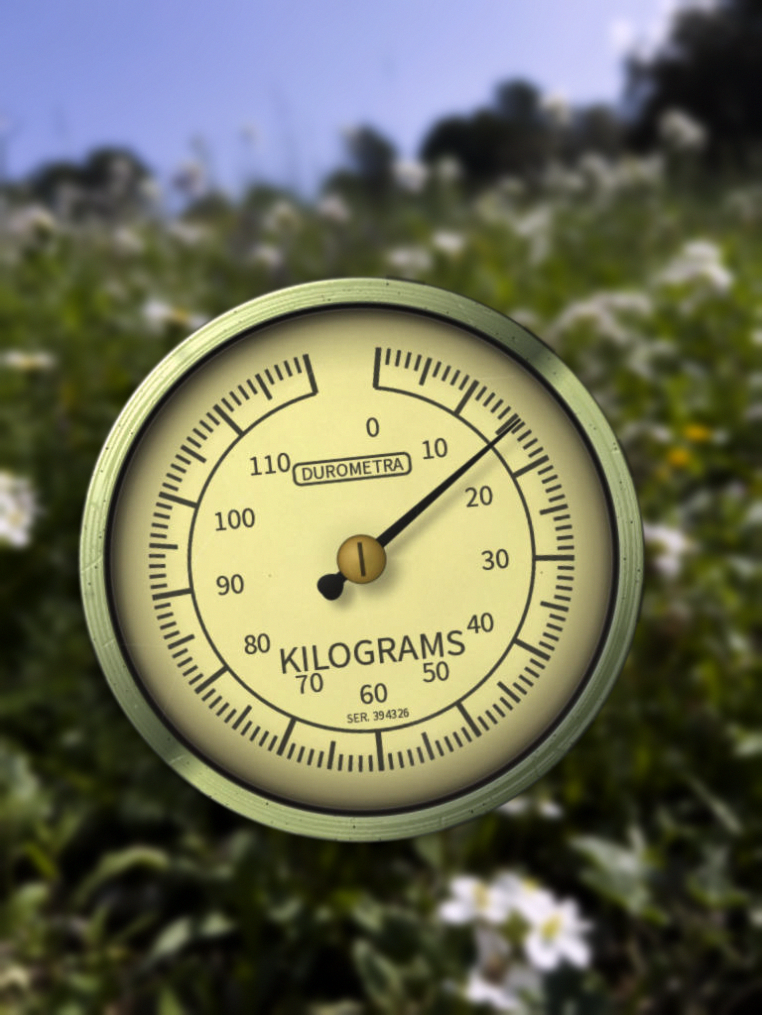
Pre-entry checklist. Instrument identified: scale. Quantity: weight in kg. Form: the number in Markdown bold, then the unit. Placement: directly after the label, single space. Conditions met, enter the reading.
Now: **15.5** kg
